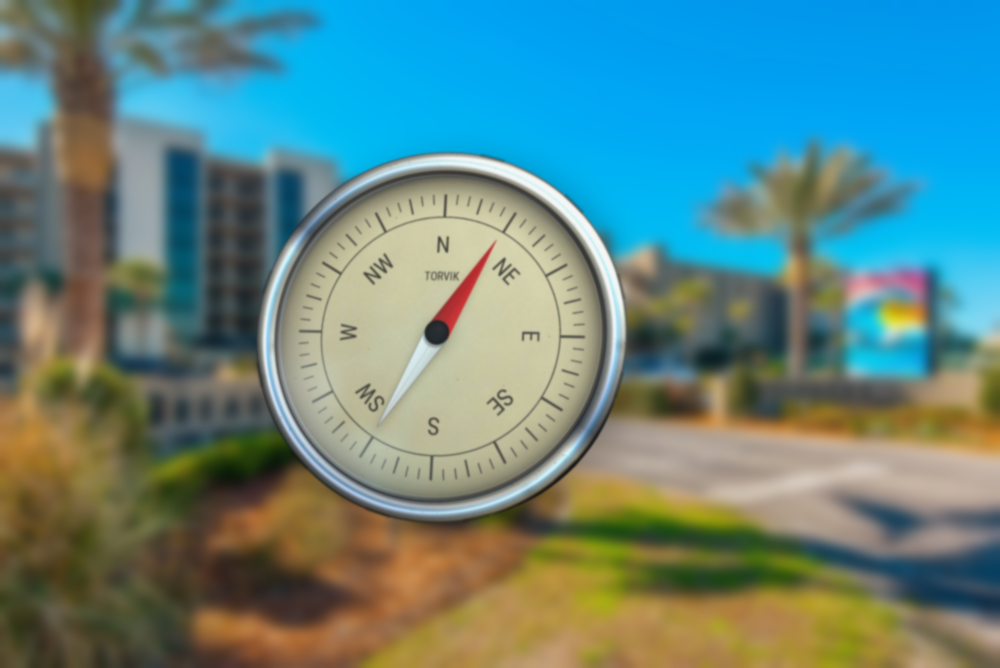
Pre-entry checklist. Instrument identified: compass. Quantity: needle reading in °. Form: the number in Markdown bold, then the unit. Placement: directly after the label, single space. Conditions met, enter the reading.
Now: **30** °
